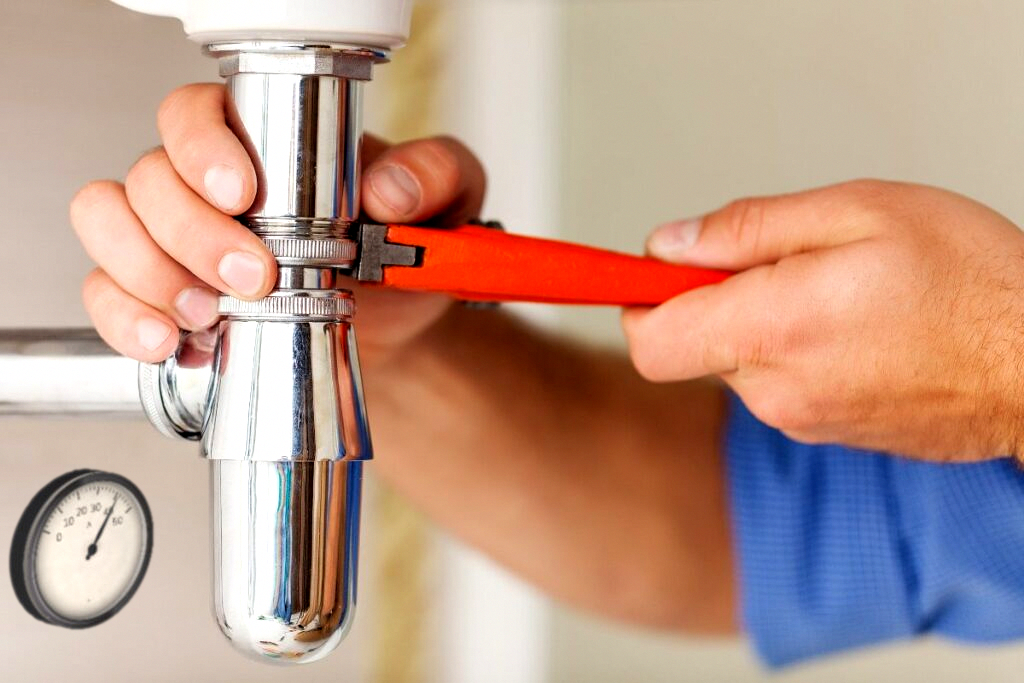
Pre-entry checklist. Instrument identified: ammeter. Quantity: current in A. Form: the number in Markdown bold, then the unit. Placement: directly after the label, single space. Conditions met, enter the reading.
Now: **40** A
